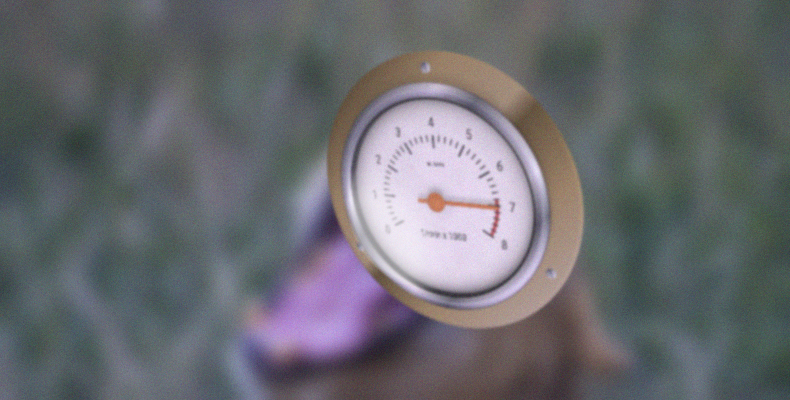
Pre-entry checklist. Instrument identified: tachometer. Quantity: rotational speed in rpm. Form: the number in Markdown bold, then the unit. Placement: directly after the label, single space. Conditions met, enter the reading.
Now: **7000** rpm
